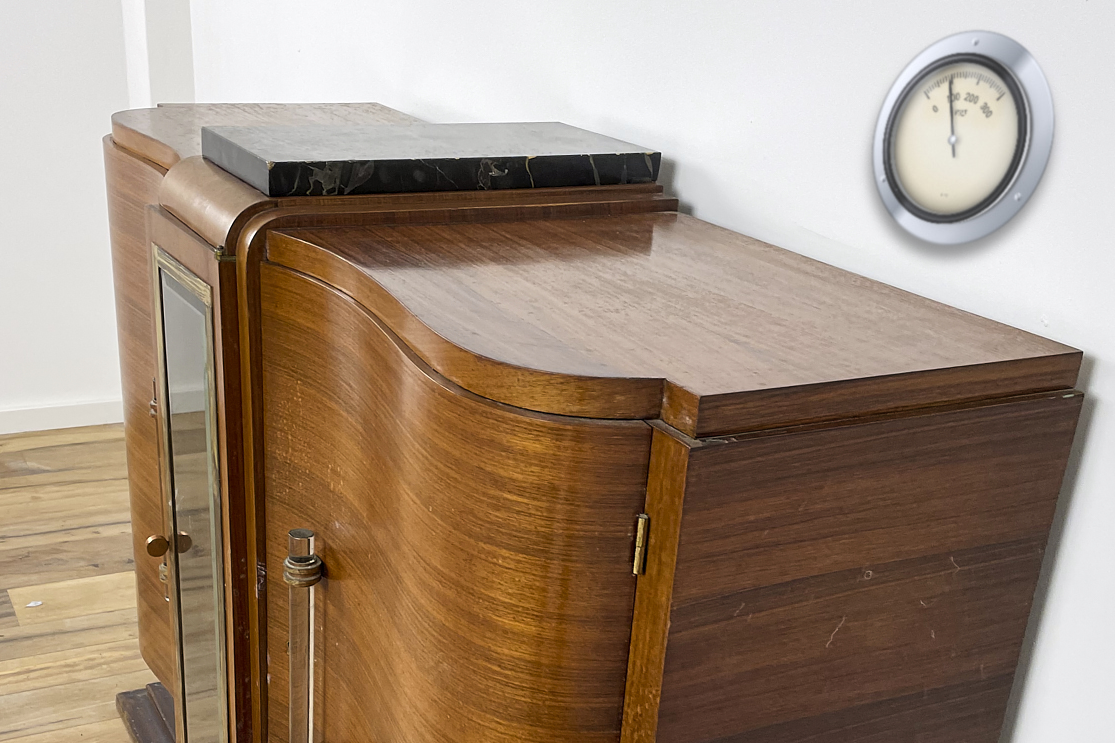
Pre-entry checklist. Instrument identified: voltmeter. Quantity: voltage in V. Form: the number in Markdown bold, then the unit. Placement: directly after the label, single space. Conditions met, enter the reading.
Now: **100** V
